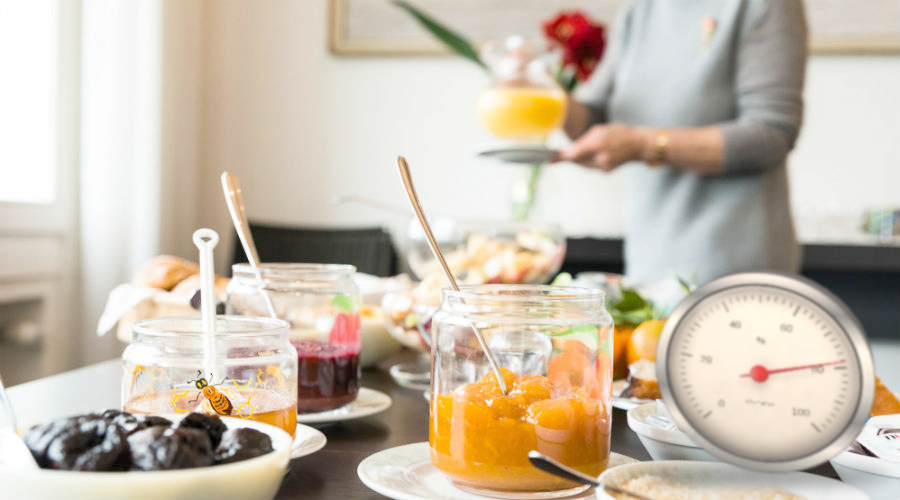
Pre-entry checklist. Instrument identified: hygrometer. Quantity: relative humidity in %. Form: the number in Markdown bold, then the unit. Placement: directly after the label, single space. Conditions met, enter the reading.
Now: **78** %
